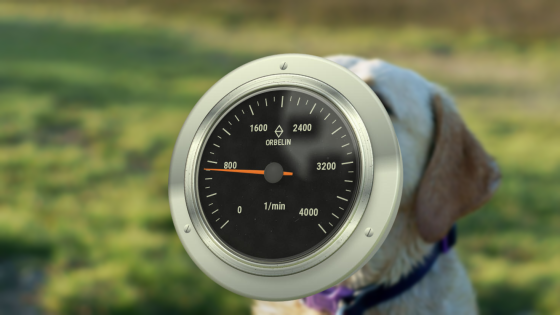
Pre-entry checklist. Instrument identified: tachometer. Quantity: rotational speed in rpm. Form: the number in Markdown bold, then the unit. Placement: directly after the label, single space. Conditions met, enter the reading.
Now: **700** rpm
